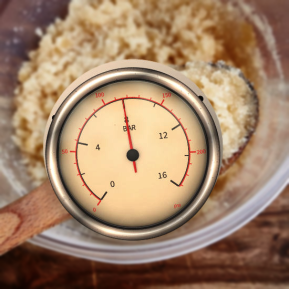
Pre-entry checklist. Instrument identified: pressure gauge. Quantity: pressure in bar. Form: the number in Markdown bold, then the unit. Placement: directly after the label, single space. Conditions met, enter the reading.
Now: **8** bar
